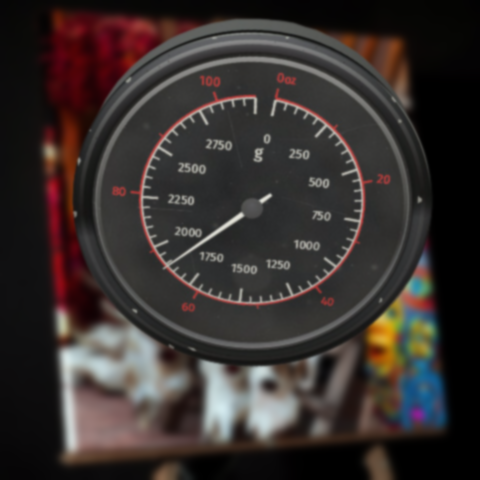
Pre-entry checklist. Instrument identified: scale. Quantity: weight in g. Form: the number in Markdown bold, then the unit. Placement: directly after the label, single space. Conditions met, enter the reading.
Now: **1900** g
